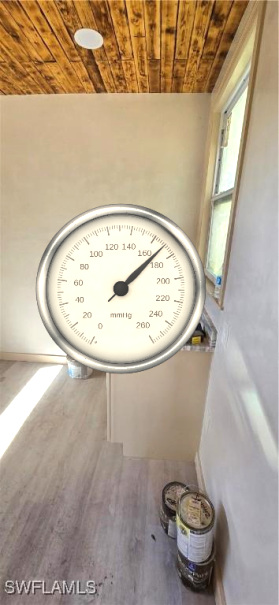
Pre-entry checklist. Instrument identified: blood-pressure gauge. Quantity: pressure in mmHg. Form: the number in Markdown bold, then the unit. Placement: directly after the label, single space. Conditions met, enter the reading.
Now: **170** mmHg
